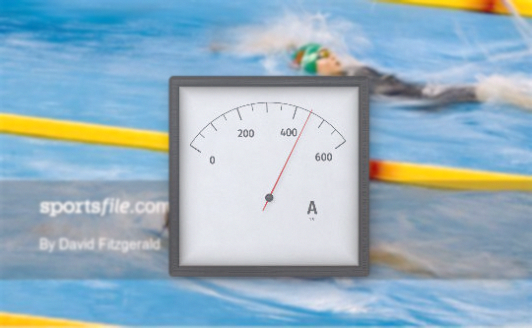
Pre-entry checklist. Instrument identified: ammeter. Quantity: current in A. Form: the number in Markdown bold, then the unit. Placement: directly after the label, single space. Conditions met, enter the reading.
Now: **450** A
